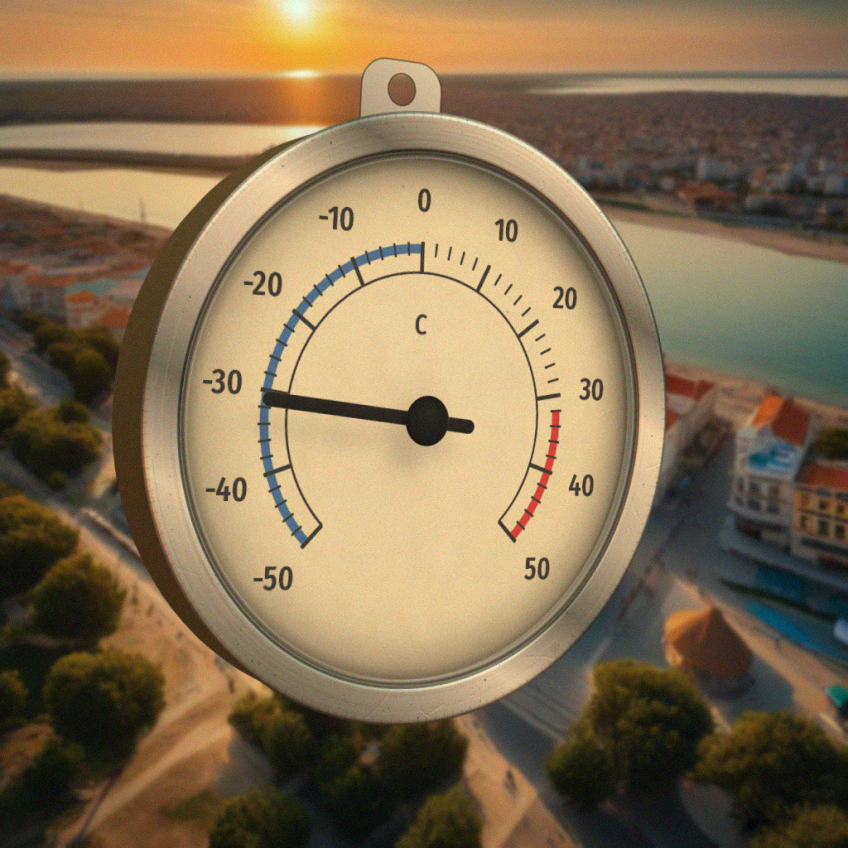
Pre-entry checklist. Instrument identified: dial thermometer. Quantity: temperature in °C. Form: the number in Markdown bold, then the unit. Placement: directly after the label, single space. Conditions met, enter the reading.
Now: **-31** °C
